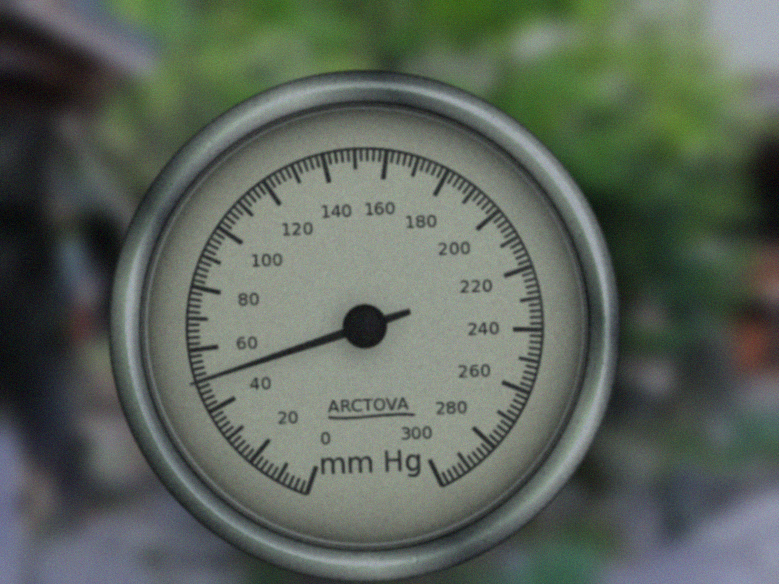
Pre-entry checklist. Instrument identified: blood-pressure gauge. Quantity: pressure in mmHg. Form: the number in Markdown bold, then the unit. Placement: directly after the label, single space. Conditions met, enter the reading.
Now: **50** mmHg
